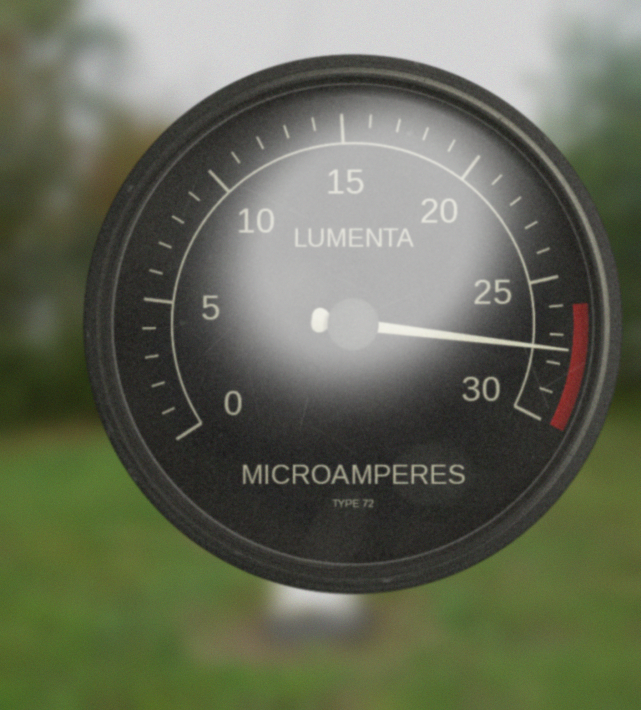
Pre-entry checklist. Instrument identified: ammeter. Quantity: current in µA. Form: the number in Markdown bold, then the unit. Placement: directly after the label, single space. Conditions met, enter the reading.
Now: **27.5** µA
